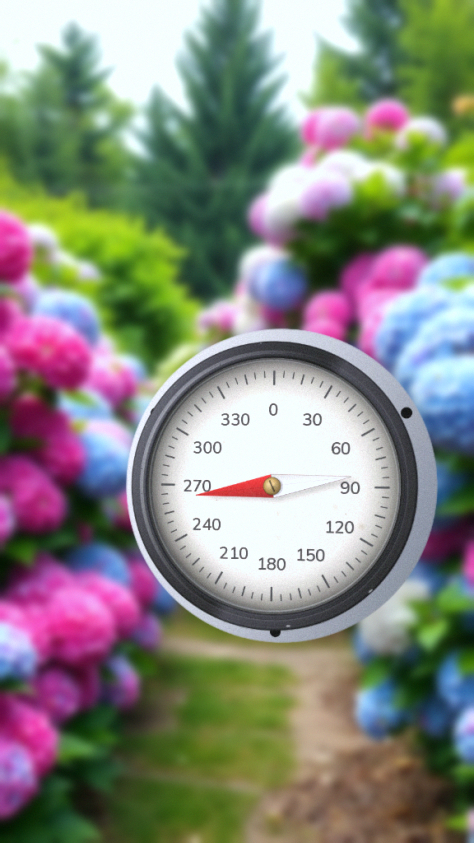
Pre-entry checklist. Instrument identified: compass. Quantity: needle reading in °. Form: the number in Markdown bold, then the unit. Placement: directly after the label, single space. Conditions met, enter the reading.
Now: **262.5** °
